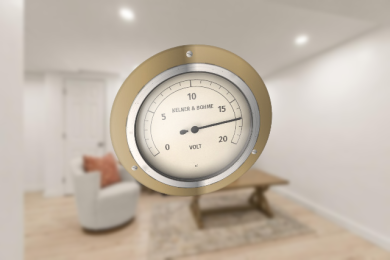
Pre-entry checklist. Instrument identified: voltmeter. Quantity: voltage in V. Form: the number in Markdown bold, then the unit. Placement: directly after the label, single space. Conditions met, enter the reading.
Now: **17** V
